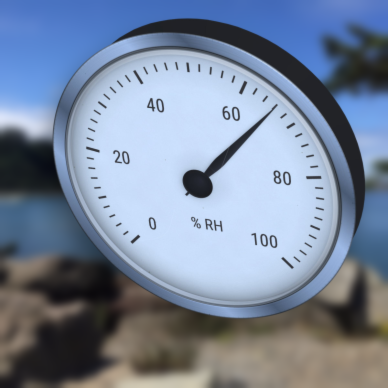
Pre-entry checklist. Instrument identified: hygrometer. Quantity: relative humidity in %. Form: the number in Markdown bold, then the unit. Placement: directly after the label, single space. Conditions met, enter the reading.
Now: **66** %
